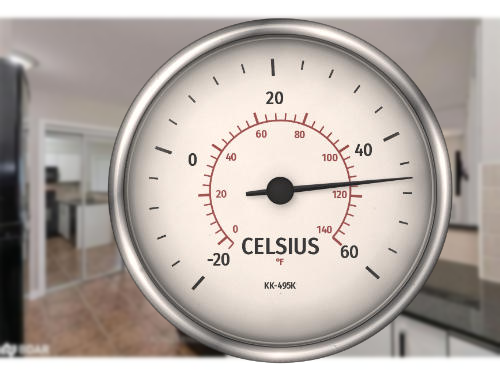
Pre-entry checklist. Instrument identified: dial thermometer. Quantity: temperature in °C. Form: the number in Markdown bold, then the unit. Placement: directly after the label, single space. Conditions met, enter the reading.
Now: **46** °C
